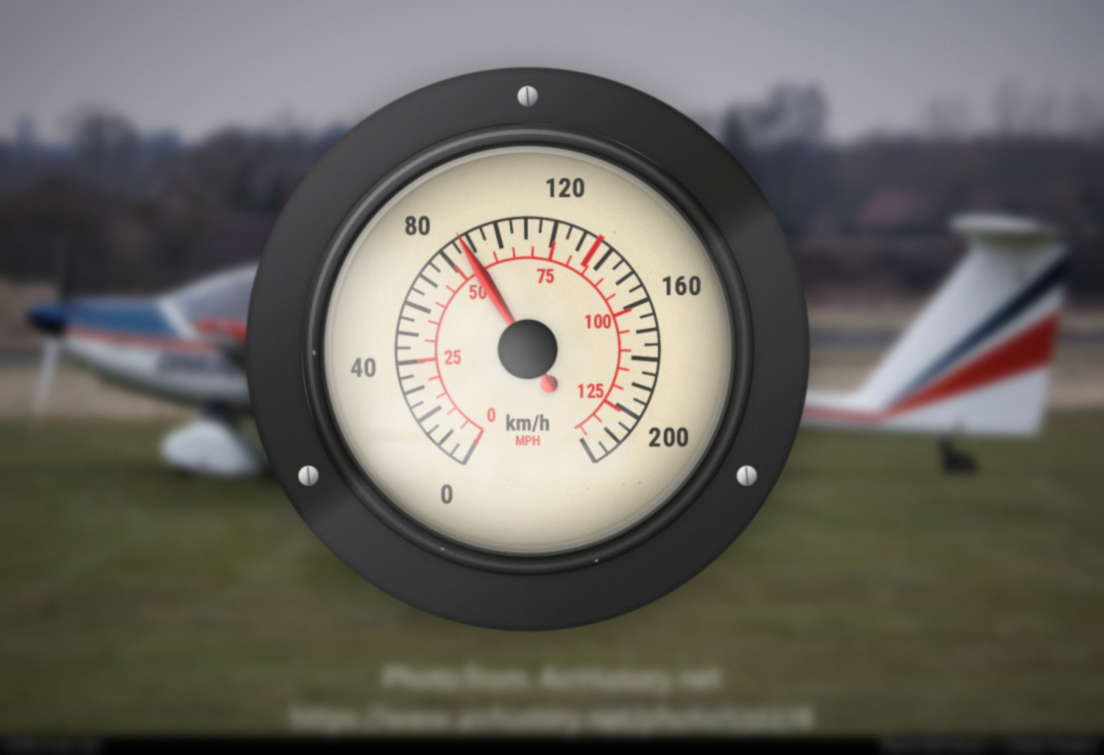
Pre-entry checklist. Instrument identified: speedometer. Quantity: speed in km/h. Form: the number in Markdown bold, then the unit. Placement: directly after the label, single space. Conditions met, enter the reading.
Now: **87.5** km/h
